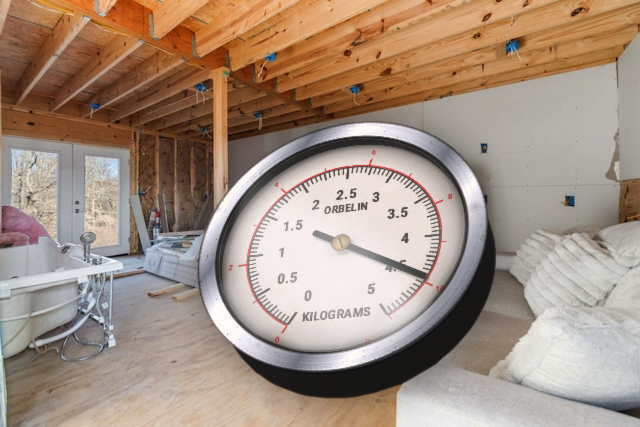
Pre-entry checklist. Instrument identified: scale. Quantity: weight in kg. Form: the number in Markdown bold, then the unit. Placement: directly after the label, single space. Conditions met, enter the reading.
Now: **4.5** kg
